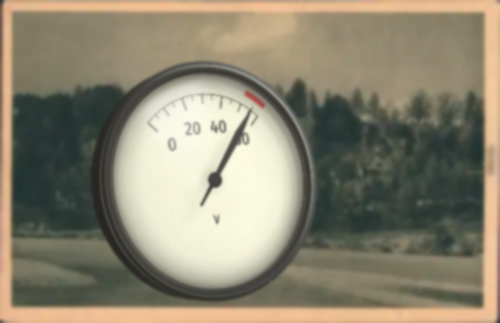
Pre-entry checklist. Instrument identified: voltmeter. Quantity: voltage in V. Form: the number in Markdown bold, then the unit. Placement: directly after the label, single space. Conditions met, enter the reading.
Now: **55** V
